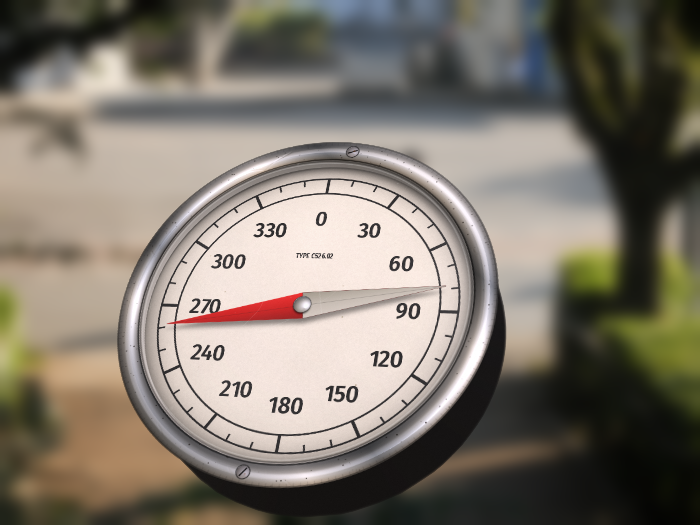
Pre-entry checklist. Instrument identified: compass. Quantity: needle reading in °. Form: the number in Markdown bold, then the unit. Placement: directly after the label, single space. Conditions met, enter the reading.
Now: **260** °
